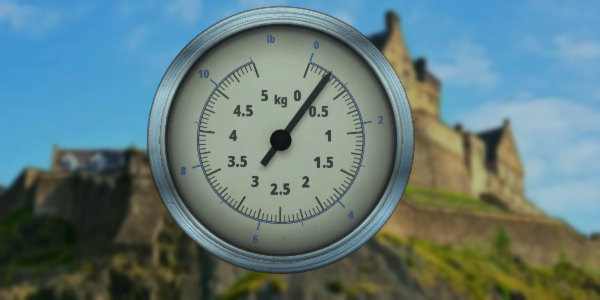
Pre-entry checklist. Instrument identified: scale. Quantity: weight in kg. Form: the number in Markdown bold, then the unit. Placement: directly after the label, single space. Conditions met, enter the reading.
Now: **0.25** kg
